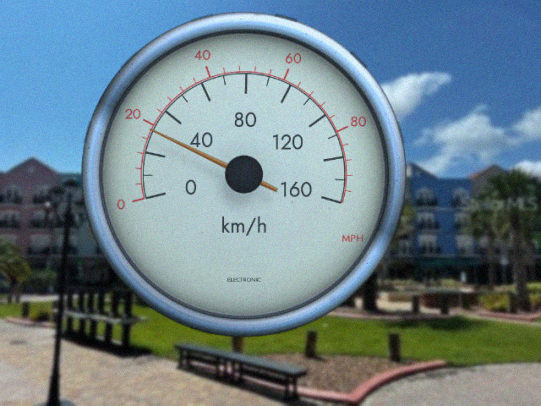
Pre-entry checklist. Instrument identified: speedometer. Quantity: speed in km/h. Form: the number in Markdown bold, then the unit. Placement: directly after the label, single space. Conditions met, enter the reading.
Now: **30** km/h
